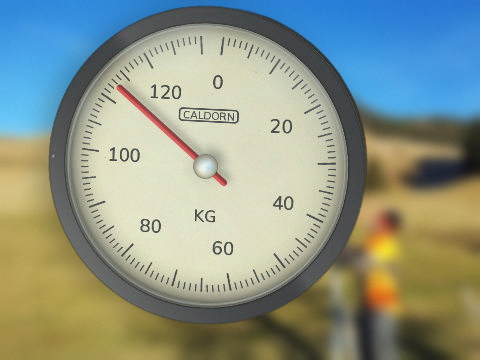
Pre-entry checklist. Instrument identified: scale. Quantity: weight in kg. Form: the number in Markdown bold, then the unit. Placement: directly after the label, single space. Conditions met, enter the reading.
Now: **113** kg
